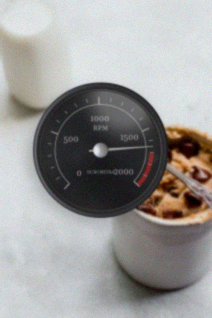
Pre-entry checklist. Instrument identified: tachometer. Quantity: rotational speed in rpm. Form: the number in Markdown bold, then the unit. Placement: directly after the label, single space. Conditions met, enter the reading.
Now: **1650** rpm
